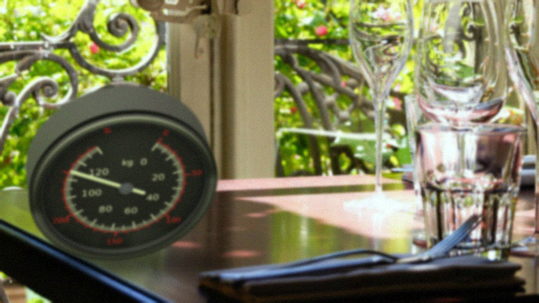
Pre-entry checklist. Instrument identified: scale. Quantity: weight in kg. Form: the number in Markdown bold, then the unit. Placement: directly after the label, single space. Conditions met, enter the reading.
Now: **115** kg
